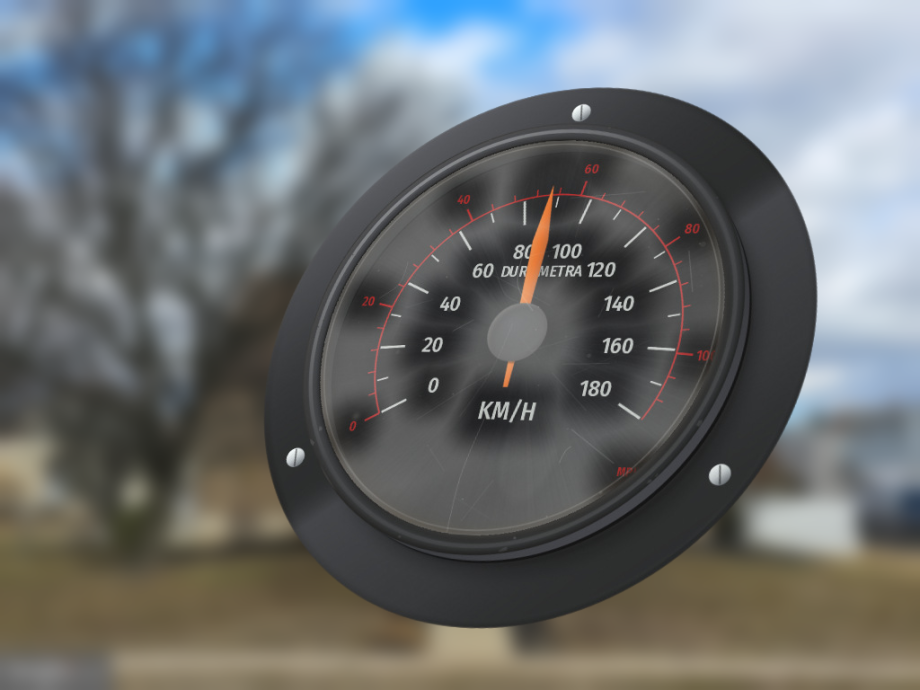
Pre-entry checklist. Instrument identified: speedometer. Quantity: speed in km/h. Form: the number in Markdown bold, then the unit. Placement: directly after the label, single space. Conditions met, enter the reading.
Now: **90** km/h
